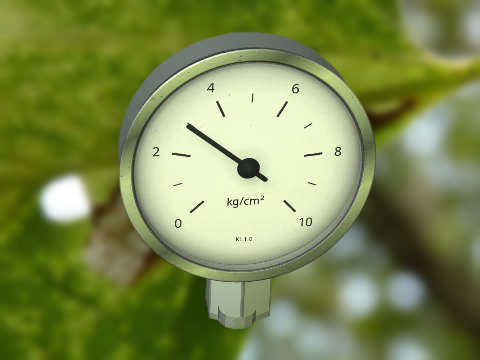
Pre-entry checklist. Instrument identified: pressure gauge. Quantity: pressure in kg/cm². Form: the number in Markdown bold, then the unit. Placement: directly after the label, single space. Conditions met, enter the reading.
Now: **3** kg/cm²
